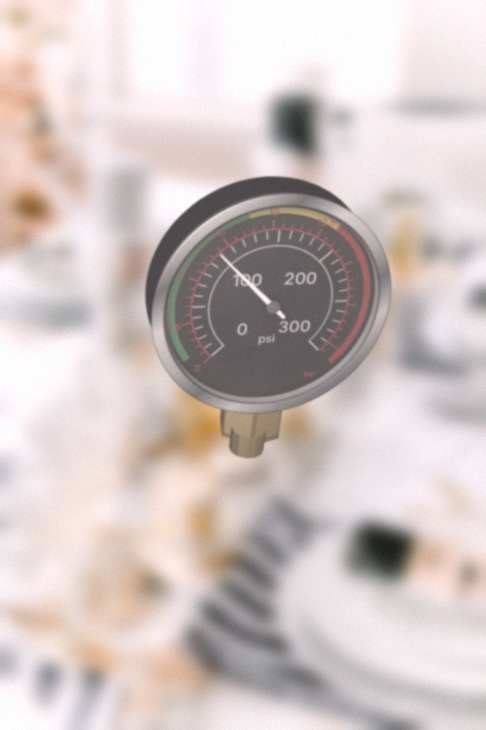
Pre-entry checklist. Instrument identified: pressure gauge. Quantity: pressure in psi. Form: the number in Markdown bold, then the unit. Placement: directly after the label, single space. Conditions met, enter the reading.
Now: **100** psi
